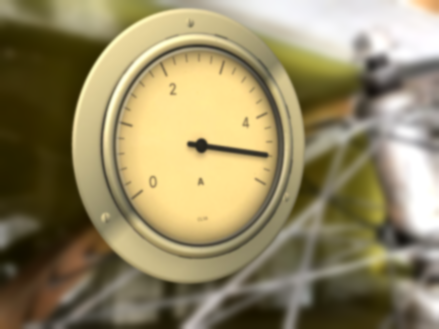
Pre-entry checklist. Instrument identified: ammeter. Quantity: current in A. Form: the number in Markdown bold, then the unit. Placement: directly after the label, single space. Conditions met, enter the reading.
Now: **4.6** A
